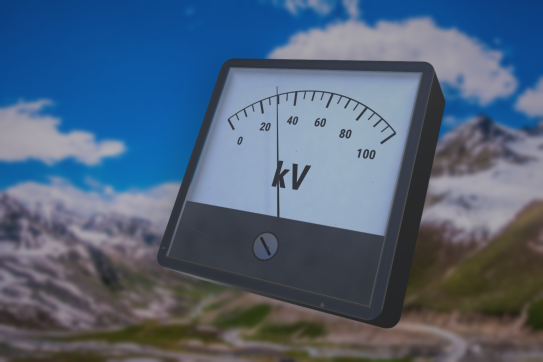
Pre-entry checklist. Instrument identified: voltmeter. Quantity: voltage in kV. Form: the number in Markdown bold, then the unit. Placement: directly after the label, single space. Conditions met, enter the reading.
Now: **30** kV
